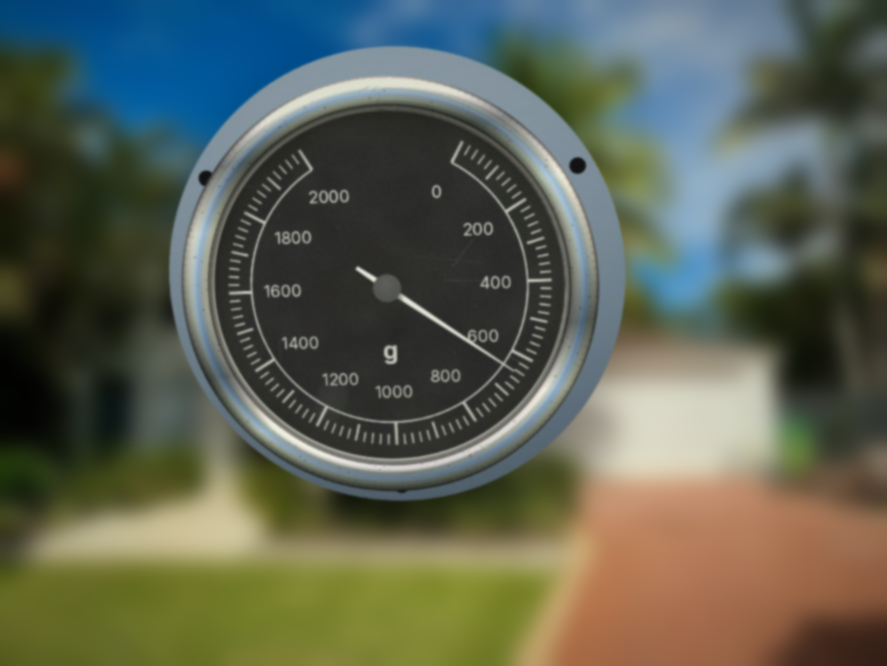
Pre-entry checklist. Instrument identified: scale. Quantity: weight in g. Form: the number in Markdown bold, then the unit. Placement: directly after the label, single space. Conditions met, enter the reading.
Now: **640** g
